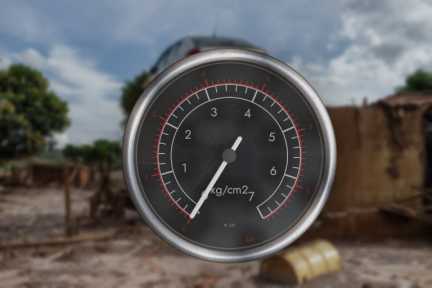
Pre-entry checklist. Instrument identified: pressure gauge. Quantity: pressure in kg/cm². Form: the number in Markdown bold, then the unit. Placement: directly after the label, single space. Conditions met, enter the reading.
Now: **0** kg/cm²
